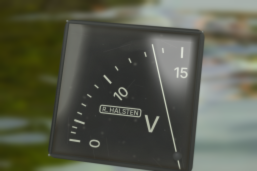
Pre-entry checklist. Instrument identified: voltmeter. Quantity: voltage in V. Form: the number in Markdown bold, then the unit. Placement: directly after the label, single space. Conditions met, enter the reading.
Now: **13.5** V
